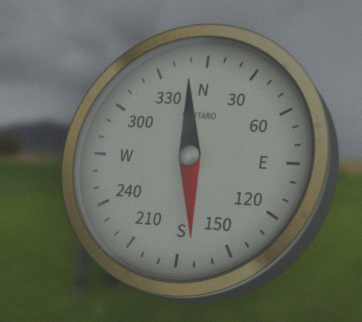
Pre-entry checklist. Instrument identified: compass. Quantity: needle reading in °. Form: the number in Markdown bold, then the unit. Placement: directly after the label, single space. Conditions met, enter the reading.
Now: **170** °
